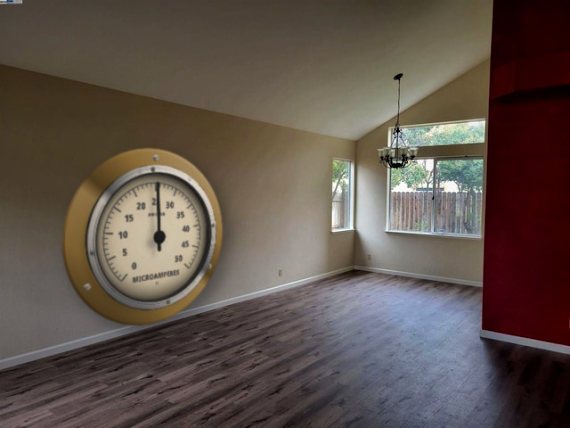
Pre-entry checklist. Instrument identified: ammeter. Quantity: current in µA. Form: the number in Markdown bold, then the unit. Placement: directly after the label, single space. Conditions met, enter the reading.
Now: **25** µA
